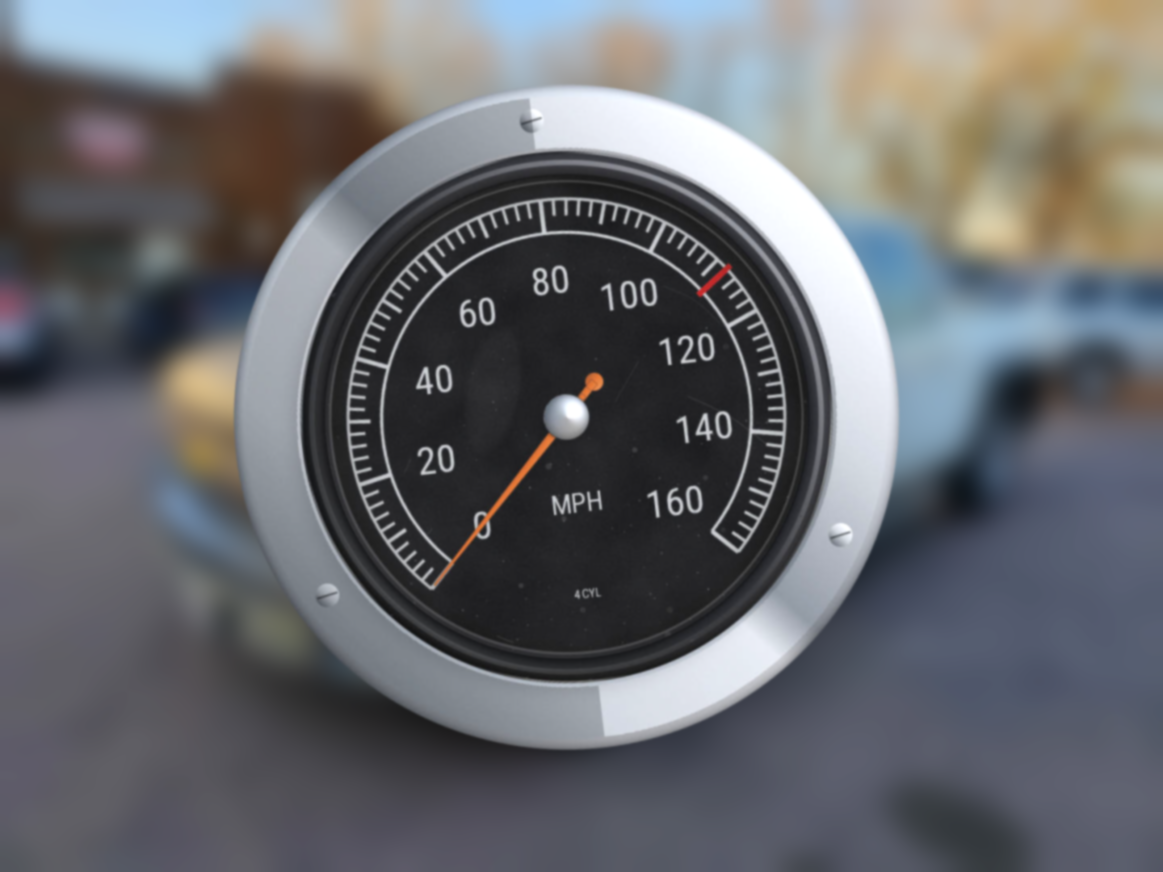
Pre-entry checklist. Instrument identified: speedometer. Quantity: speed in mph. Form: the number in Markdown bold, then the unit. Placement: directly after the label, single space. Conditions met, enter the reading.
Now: **0** mph
